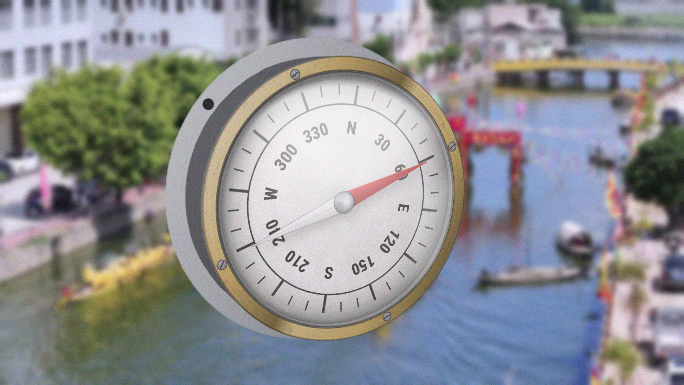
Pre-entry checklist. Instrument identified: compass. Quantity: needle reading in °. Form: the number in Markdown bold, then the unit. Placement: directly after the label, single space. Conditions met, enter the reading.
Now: **60** °
